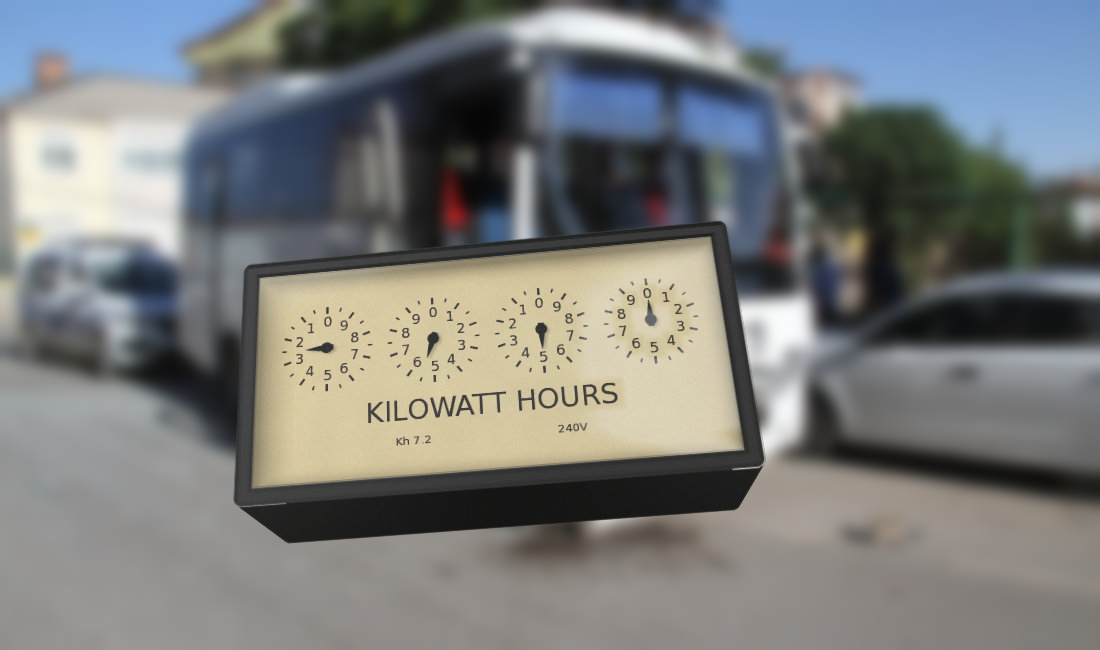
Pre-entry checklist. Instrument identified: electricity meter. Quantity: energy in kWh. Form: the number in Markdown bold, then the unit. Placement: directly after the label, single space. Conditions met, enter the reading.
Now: **2550** kWh
